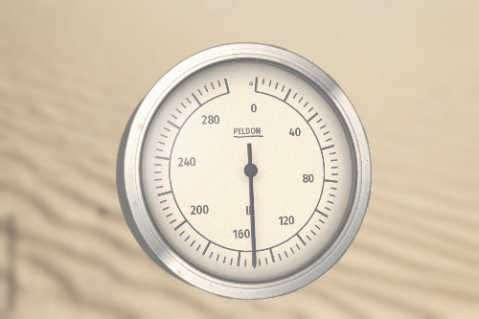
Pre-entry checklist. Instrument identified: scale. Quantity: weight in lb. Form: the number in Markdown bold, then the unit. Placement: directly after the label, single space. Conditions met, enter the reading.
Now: **152** lb
